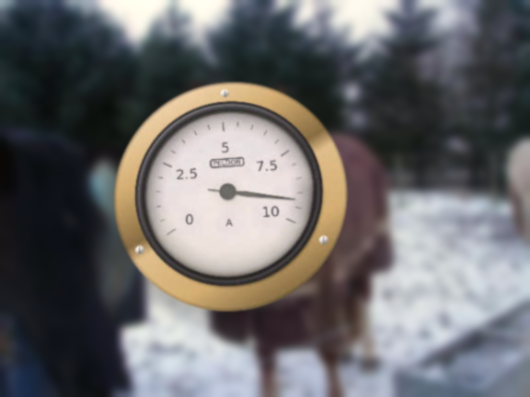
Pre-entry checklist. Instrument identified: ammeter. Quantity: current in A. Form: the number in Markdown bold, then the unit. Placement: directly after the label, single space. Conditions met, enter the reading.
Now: **9.25** A
